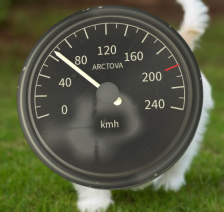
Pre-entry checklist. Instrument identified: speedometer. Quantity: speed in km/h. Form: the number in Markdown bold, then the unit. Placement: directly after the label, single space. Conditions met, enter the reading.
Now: **65** km/h
